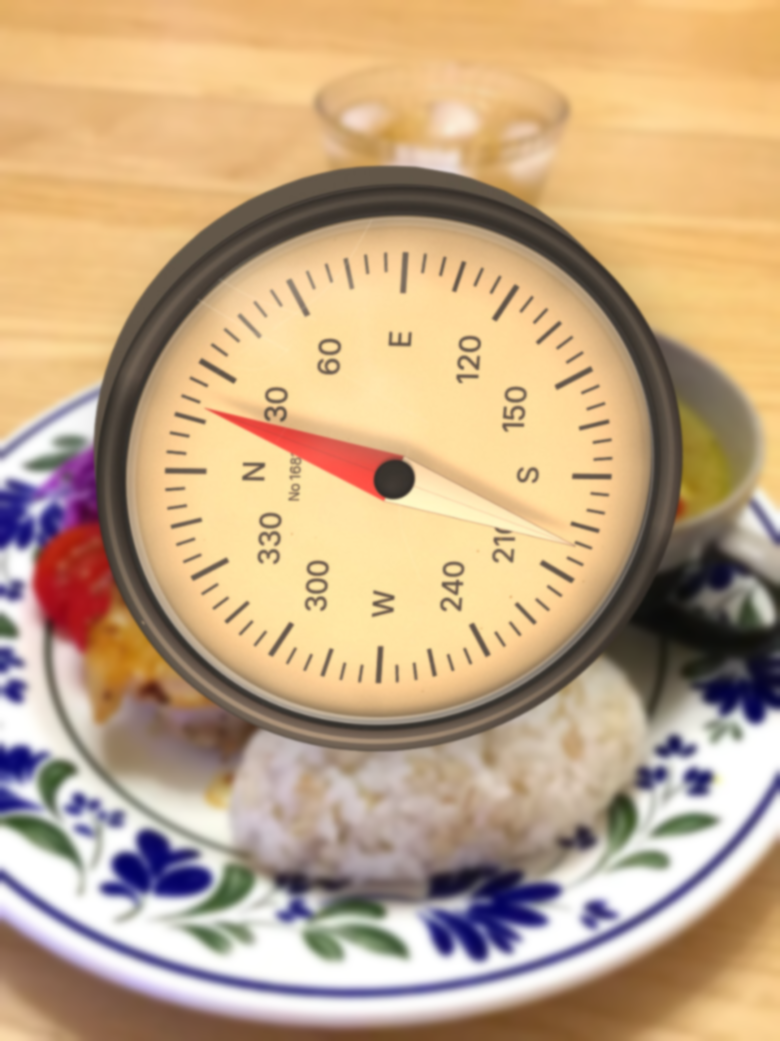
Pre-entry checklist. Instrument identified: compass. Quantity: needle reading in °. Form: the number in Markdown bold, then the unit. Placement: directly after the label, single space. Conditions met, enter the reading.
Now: **20** °
